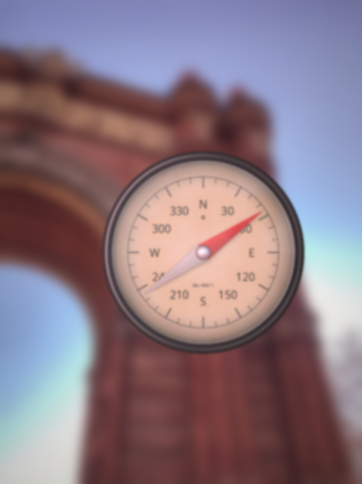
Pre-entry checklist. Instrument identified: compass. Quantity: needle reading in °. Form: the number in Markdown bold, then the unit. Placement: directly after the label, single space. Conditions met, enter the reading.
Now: **55** °
